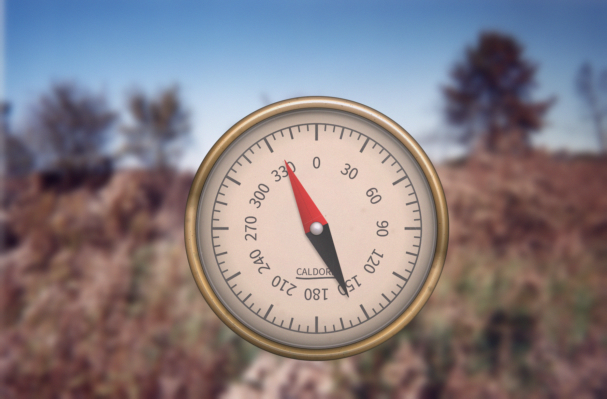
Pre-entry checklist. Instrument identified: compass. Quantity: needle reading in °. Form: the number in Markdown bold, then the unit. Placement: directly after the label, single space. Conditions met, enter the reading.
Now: **335** °
